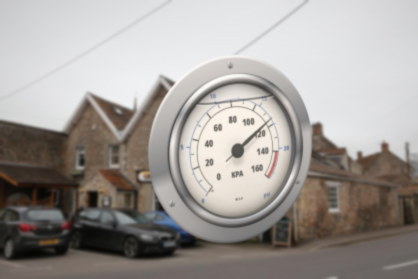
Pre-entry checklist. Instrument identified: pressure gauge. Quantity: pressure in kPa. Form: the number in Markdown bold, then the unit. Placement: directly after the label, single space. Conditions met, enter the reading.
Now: **115** kPa
